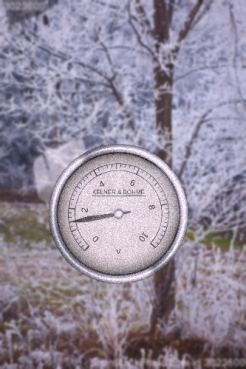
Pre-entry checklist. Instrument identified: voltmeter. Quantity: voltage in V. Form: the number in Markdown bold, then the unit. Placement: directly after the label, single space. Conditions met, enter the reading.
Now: **1.4** V
